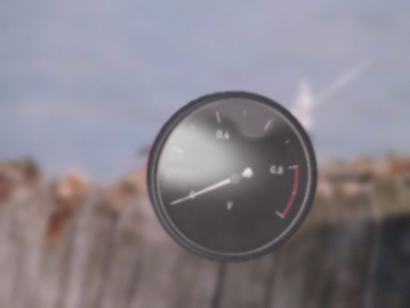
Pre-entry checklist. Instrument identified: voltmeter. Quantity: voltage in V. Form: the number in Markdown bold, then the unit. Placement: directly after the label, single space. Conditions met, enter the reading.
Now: **0** V
